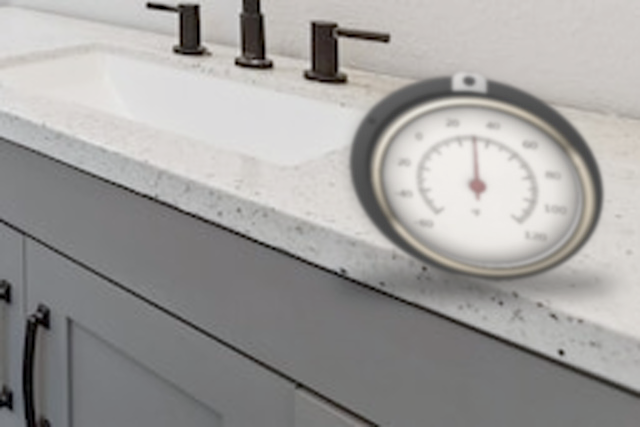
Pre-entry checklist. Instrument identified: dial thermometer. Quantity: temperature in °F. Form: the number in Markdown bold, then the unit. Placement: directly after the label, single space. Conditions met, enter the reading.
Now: **30** °F
